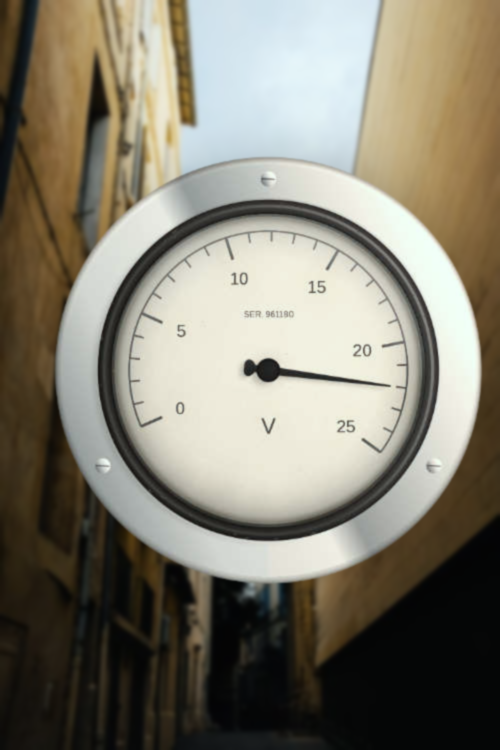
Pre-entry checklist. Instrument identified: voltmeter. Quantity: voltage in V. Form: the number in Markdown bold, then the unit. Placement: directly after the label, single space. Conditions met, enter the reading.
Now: **22** V
